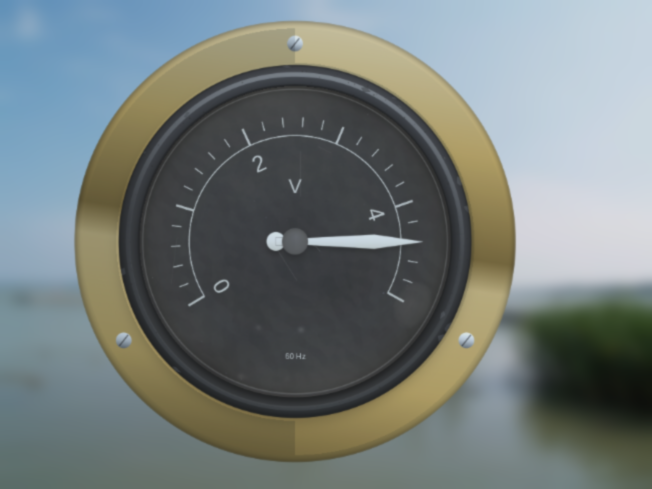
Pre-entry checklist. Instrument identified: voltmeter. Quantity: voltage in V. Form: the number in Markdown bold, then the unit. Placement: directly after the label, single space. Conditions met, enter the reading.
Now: **4.4** V
